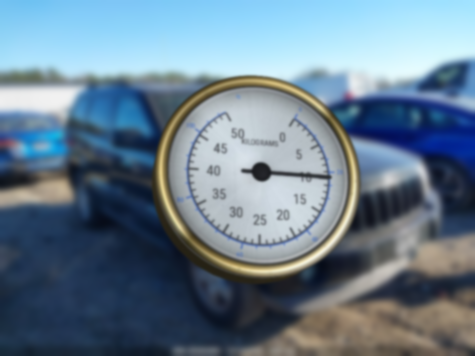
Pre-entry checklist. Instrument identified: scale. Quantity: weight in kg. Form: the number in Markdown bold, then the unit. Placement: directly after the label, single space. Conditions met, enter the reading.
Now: **10** kg
